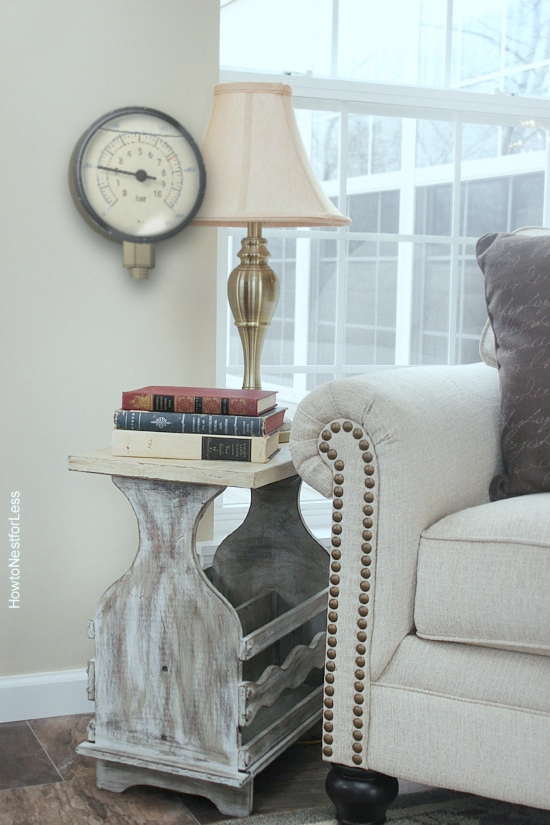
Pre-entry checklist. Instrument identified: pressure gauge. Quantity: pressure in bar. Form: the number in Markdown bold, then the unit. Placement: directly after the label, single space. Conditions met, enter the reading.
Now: **2** bar
